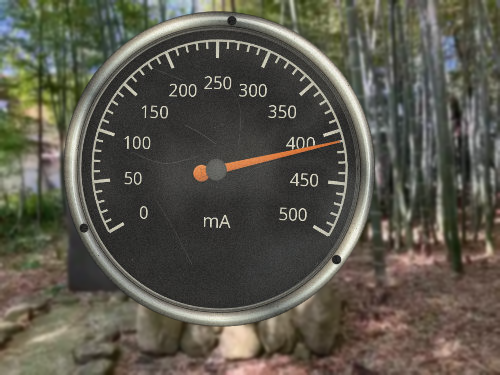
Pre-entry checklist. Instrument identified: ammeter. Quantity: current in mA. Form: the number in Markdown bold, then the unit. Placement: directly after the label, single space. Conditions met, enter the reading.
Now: **410** mA
